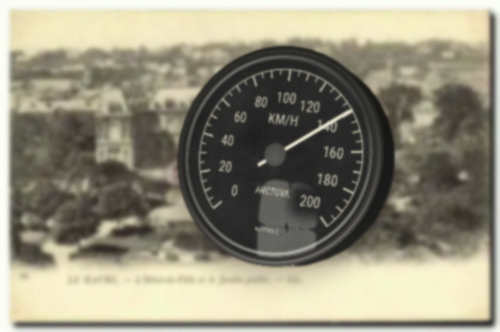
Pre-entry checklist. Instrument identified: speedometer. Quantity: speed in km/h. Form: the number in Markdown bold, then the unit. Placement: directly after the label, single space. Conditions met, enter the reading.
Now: **140** km/h
